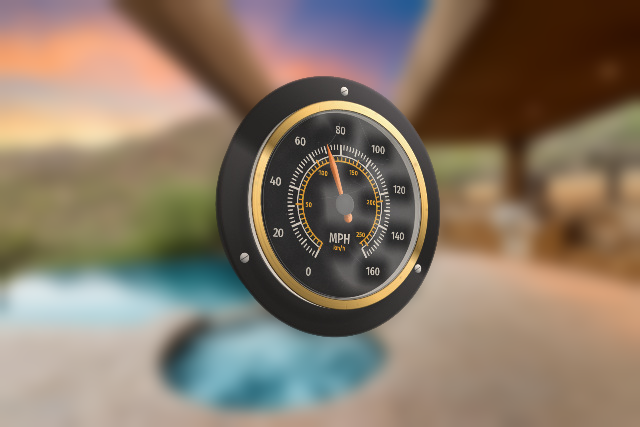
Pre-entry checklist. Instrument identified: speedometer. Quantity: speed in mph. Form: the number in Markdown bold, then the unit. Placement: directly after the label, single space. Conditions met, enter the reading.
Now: **70** mph
